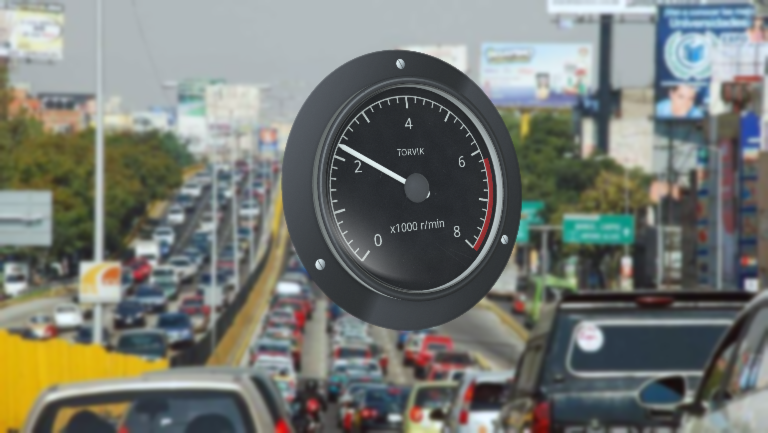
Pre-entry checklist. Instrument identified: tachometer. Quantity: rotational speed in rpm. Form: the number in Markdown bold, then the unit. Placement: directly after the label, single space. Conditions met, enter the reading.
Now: **2200** rpm
